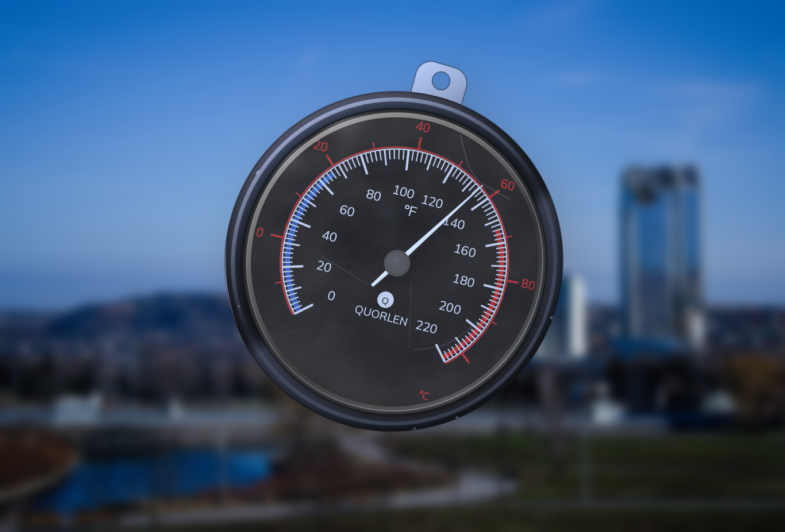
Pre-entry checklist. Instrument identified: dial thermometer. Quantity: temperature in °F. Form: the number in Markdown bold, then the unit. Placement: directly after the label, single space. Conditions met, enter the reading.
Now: **134** °F
